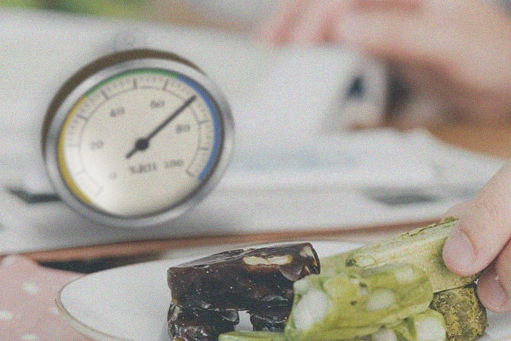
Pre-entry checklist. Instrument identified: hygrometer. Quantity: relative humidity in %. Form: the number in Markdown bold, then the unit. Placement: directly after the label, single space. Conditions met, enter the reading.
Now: **70** %
